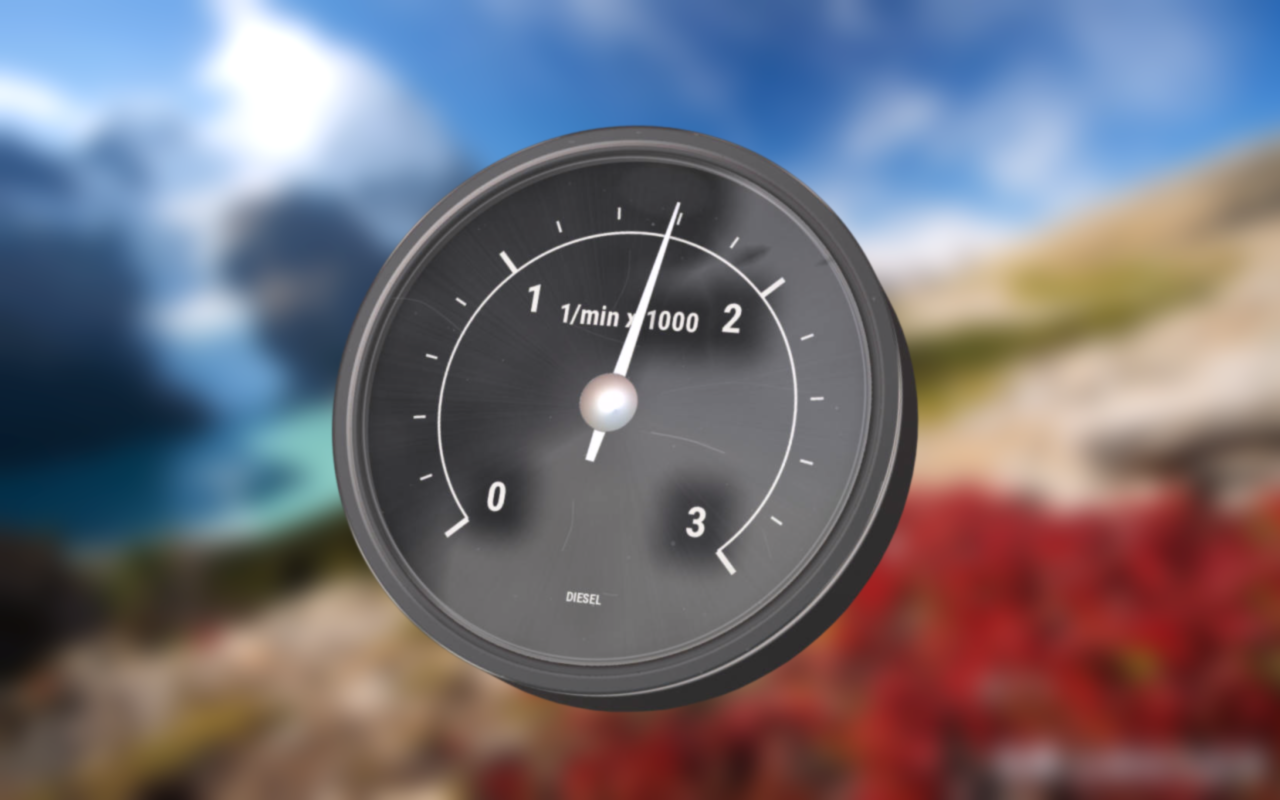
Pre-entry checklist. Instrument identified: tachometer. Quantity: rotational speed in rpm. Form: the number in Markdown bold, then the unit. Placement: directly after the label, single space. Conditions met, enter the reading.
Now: **1600** rpm
